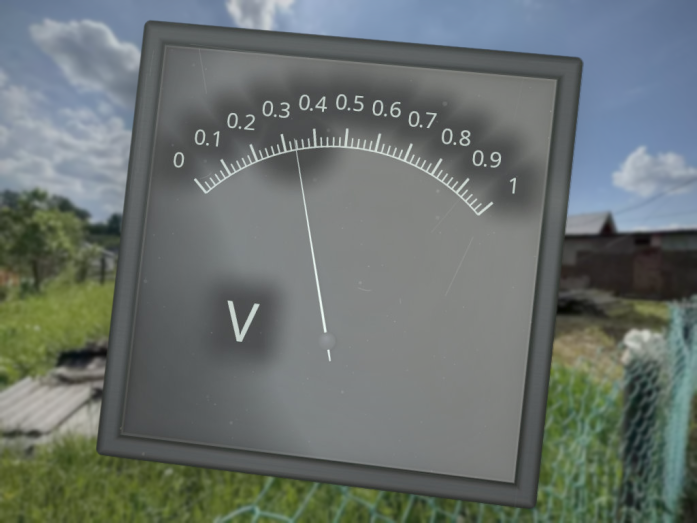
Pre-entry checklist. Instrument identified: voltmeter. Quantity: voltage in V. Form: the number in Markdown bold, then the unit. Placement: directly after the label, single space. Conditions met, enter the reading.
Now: **0.34** V
